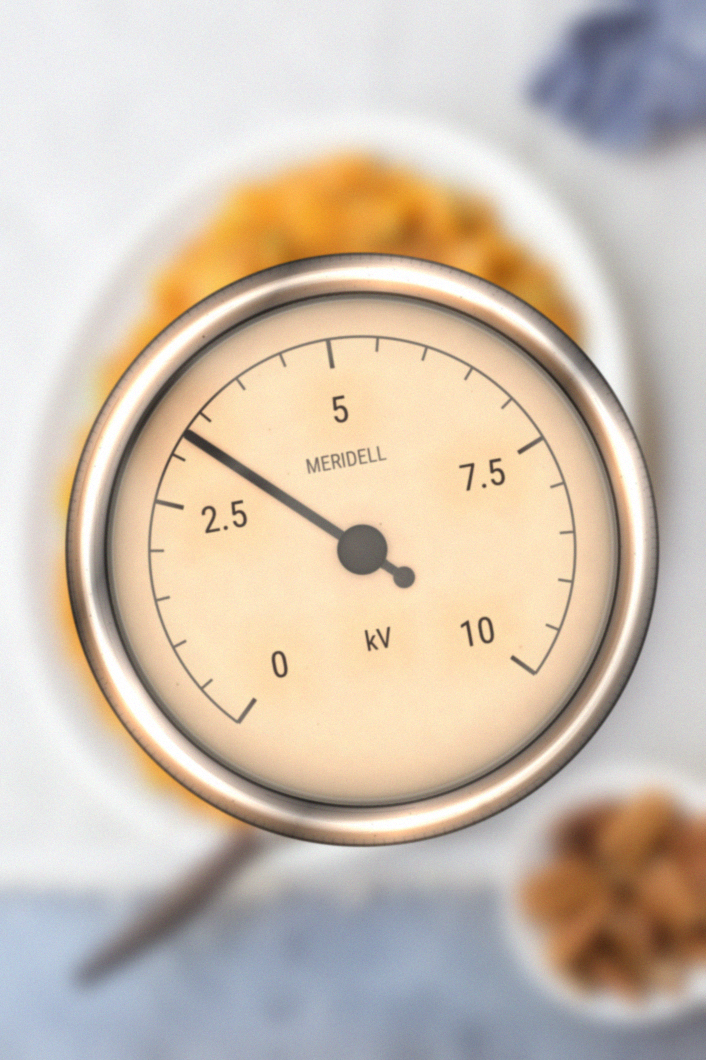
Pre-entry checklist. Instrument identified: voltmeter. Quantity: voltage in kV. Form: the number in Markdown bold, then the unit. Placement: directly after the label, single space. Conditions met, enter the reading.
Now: **3.25** kV
